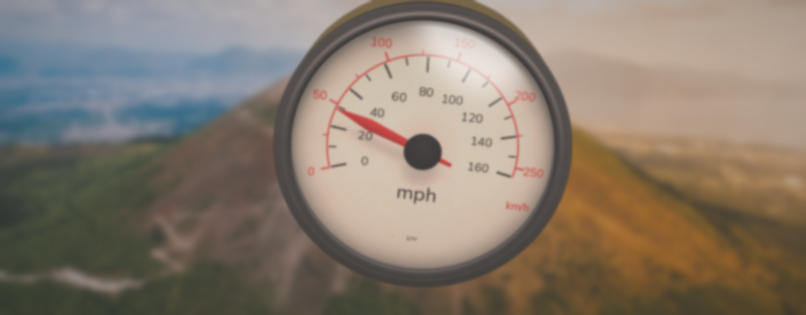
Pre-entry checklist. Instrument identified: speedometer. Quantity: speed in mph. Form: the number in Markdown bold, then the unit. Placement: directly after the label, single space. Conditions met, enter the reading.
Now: **30** mph
